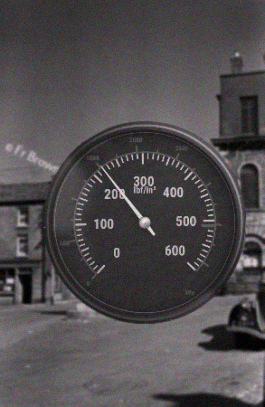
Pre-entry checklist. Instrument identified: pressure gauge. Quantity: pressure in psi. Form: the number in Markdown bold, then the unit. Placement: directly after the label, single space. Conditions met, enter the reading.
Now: **220** psi
